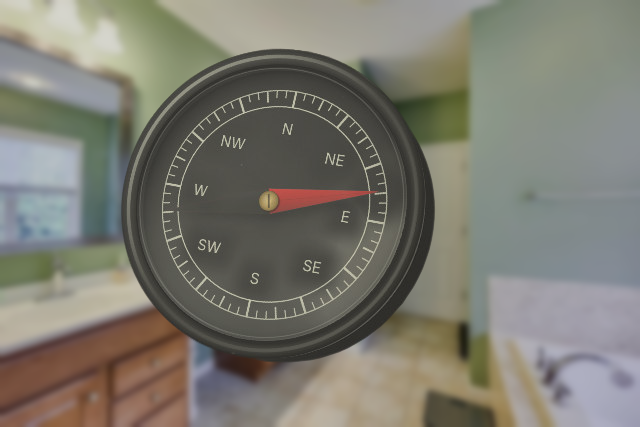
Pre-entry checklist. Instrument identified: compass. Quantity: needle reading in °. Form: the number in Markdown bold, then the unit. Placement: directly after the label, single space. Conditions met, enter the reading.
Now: **75** °
